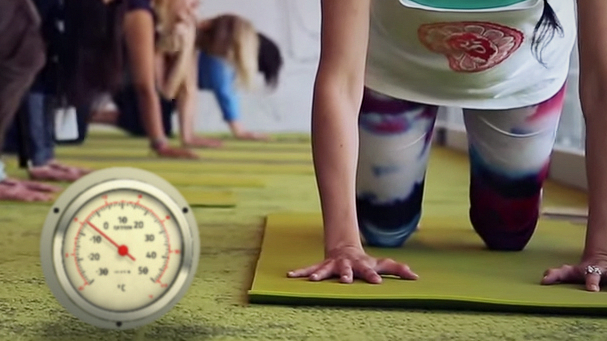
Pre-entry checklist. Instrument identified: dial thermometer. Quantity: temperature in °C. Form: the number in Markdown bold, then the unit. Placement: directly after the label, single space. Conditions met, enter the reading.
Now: **-5** °C
